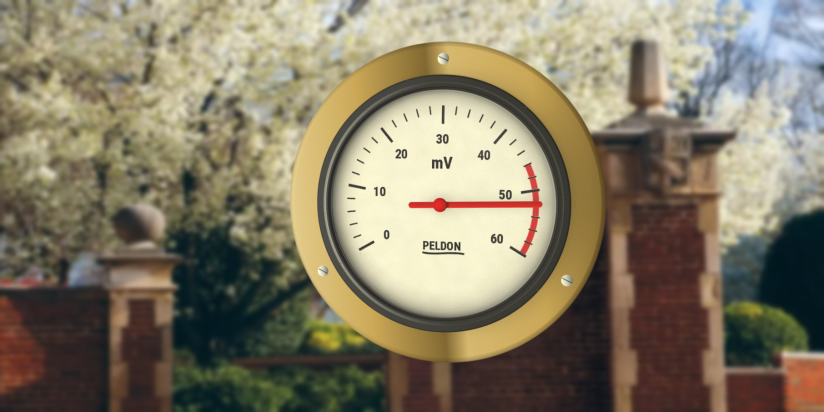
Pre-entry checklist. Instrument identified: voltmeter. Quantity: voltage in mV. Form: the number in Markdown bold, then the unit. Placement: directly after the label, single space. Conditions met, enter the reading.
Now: **52** mV
